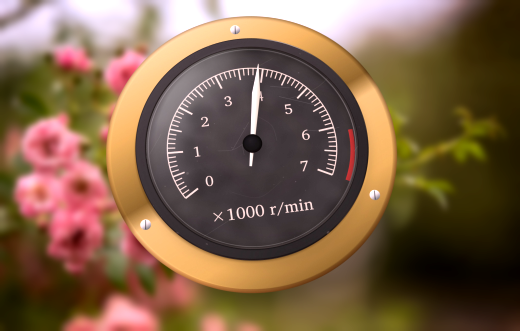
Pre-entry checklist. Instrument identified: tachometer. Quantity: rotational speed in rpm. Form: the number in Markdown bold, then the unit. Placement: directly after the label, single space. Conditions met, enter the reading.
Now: **3900** rpm
